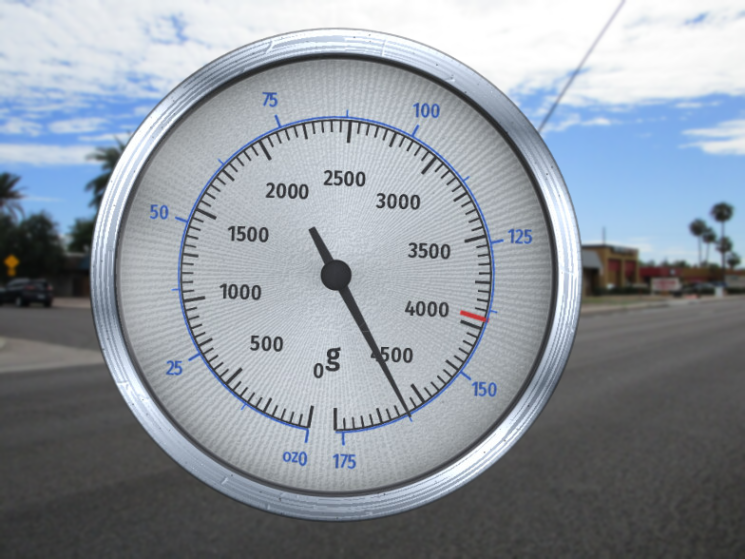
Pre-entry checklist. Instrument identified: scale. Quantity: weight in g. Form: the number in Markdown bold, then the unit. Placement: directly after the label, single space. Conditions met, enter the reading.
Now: **4600** g
